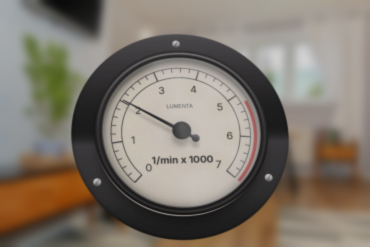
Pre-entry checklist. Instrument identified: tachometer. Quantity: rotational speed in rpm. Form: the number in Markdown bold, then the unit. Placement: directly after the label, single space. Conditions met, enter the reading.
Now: **2000** rpm
